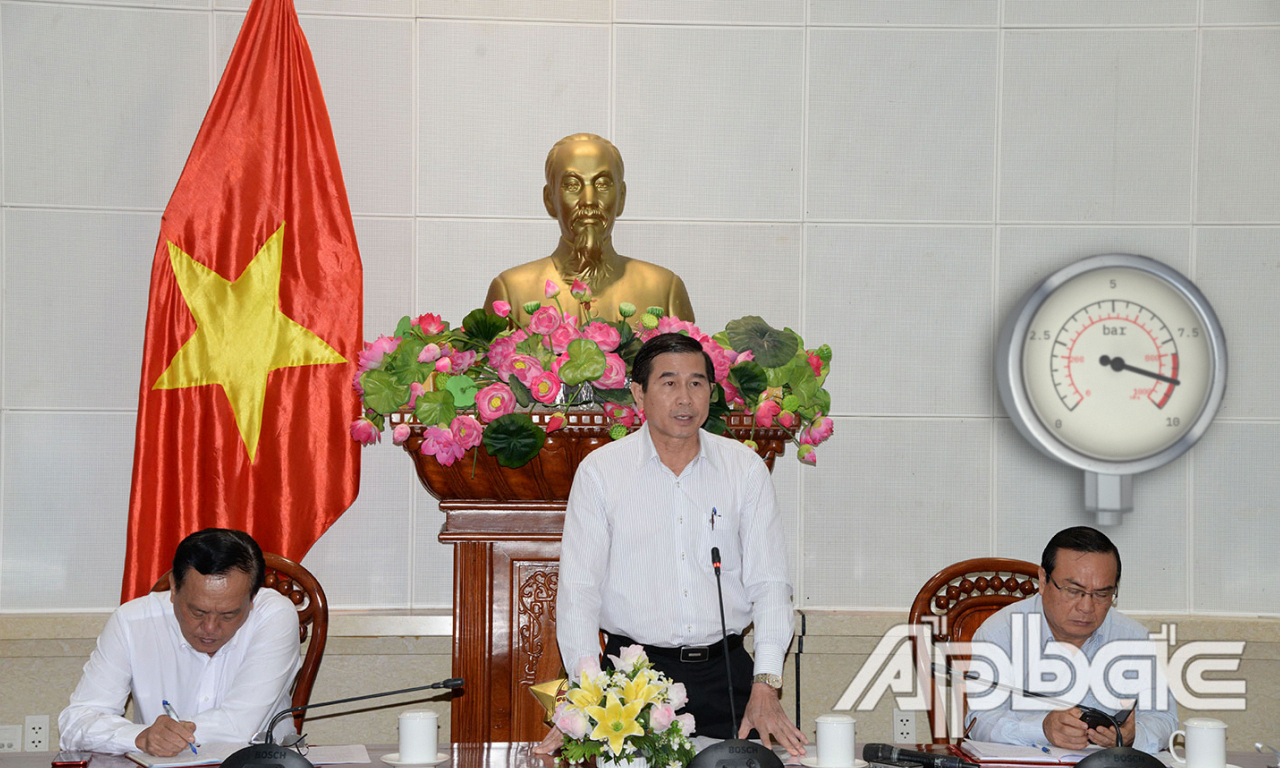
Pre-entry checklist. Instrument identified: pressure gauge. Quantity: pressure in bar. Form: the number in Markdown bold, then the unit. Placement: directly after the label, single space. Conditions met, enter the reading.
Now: **9** bar
